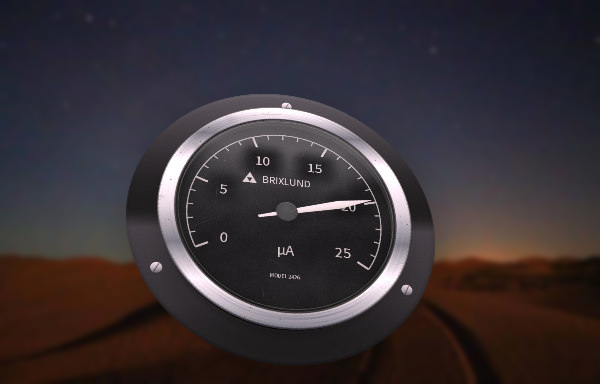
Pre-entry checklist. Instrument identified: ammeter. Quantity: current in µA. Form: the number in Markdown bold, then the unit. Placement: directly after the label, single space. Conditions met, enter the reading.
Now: **20** µA
